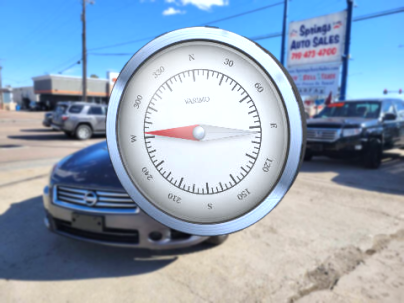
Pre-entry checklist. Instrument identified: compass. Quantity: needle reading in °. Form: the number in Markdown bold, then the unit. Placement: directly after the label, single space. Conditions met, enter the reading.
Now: **275** °
